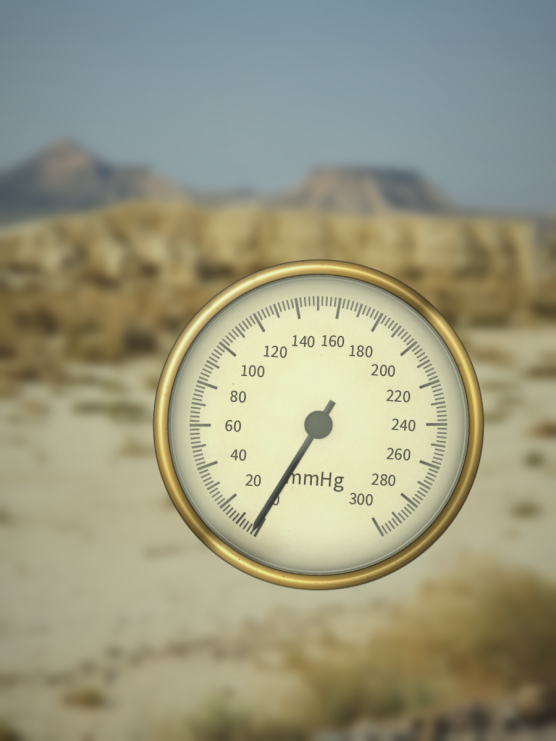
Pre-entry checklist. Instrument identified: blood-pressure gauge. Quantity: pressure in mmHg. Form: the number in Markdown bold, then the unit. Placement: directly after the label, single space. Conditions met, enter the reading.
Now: **2** mmHg
